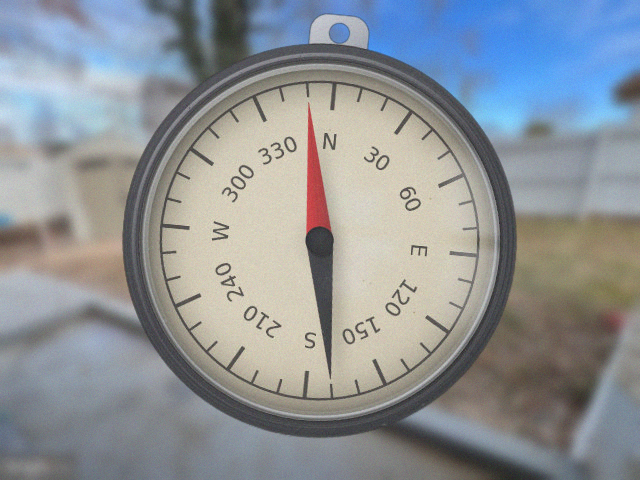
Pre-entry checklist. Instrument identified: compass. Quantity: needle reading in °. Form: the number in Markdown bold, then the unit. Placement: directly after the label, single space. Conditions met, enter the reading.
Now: **350** °
